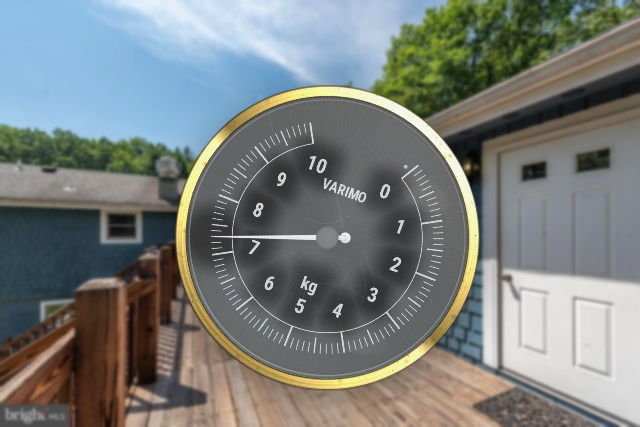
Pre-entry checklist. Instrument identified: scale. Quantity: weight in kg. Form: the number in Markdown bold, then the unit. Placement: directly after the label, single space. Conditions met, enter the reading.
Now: **7.3** kg
